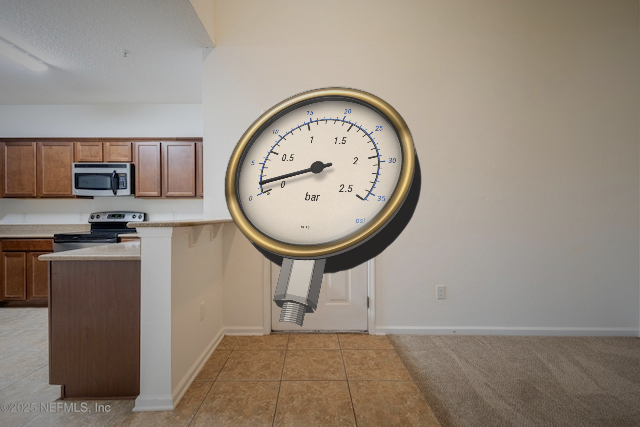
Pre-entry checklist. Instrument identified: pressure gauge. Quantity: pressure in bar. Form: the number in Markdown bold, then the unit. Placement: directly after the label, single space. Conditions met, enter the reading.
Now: **0.1** bar
